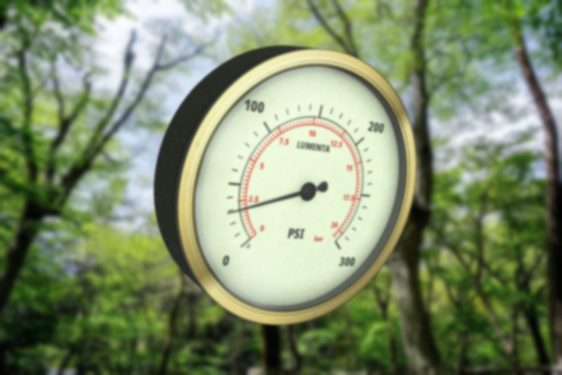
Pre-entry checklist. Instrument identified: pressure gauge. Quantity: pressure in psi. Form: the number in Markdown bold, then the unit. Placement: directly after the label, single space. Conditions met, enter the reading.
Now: **30** psi
